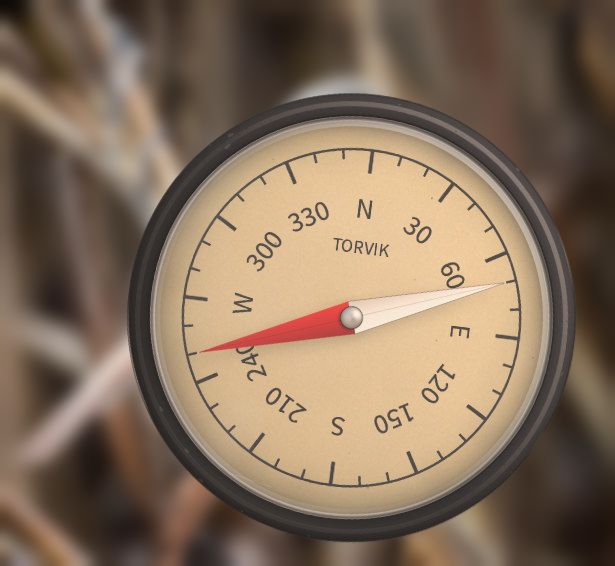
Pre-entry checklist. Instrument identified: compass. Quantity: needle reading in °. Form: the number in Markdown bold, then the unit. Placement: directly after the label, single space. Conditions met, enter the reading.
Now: **250** °
